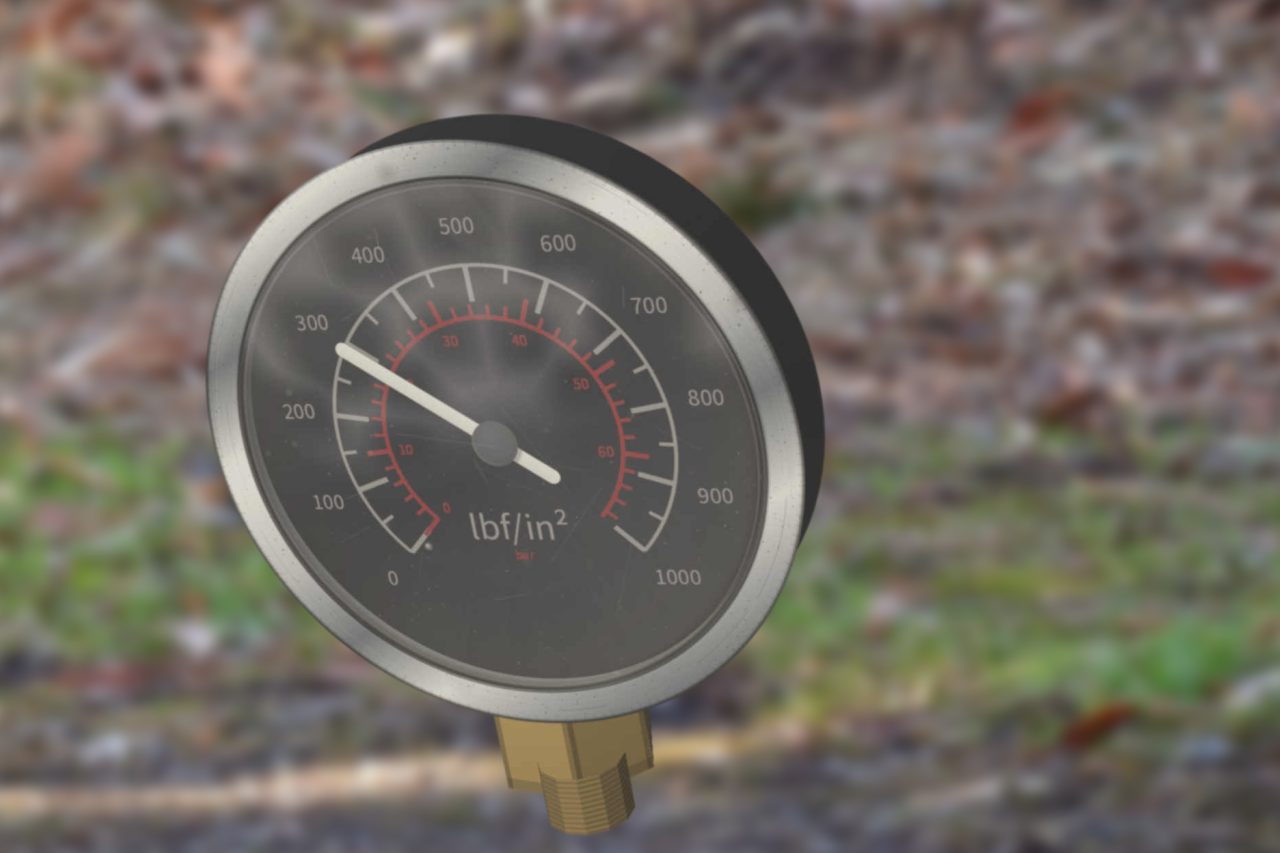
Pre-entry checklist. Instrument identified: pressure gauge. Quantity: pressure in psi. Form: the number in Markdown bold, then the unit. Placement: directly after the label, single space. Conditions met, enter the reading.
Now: **300** psi
